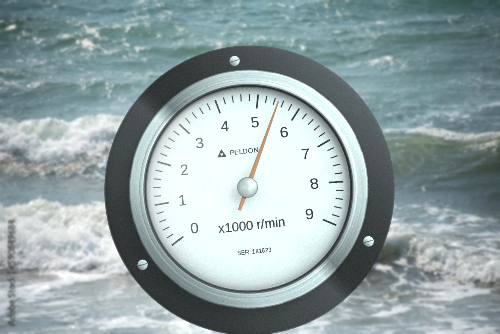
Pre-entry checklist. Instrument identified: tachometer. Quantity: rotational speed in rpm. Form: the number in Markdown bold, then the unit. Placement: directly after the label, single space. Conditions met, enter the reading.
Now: **5500** rpm
